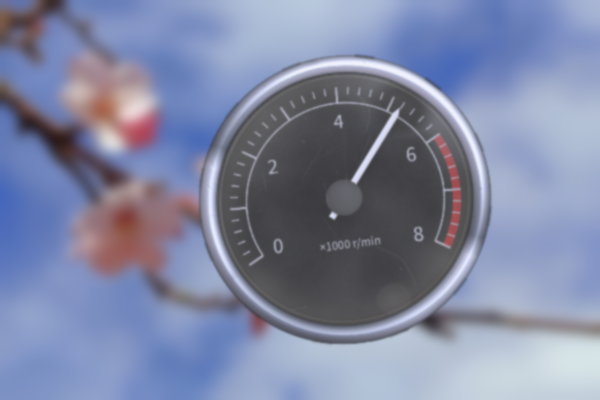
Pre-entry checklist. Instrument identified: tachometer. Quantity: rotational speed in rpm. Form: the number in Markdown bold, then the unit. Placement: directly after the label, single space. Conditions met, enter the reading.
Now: **5200** rpm
